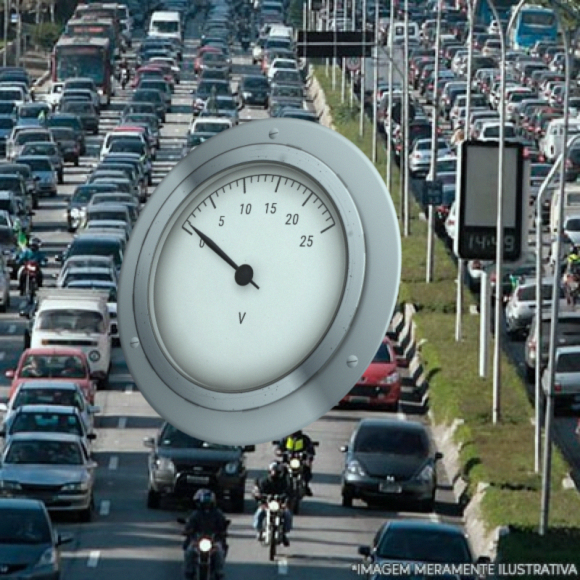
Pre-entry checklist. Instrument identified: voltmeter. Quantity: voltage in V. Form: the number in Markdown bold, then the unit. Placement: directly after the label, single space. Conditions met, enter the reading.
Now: **1** V
